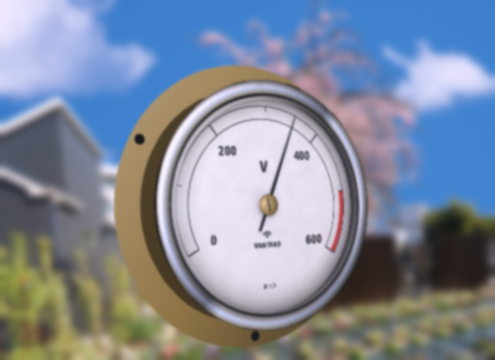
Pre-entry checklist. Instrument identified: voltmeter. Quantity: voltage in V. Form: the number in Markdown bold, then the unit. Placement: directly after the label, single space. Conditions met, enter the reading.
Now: **350** V
